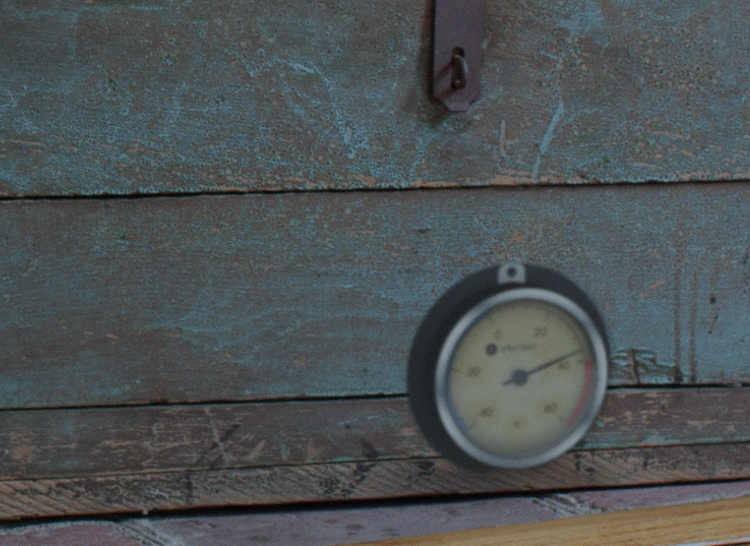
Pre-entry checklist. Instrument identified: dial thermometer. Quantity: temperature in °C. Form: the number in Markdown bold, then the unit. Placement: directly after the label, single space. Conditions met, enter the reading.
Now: **36** °C
